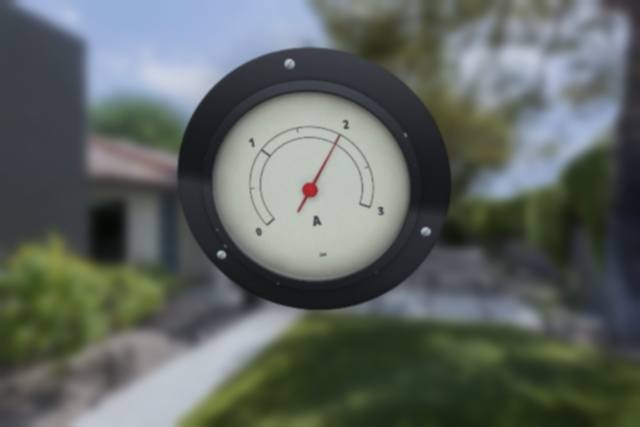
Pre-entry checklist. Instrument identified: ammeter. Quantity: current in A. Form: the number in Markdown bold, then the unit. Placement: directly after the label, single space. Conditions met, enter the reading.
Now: **2** A
